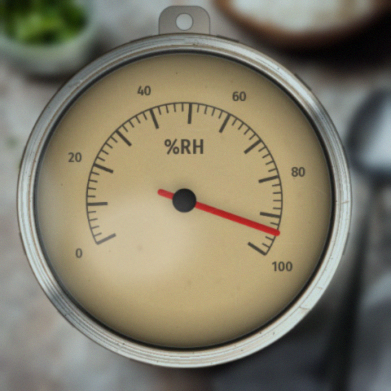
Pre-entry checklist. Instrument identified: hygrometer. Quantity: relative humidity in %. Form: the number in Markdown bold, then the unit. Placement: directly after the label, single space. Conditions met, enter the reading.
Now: **94** %
